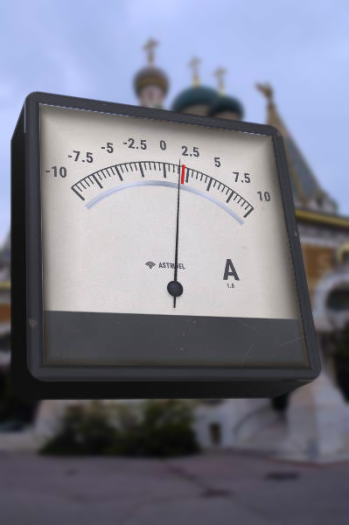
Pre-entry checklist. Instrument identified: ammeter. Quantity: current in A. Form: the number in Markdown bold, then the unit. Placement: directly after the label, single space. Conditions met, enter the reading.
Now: **1.5** A
